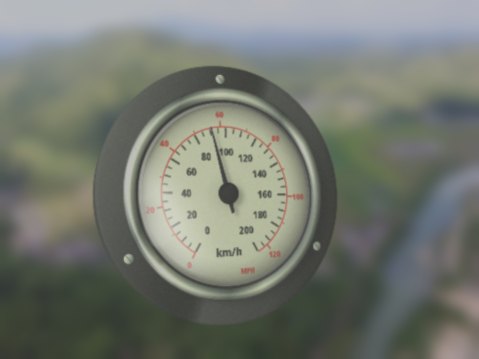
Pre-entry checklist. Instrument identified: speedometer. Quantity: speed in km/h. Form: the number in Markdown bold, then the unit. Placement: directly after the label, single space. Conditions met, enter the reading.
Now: **90** km/h
